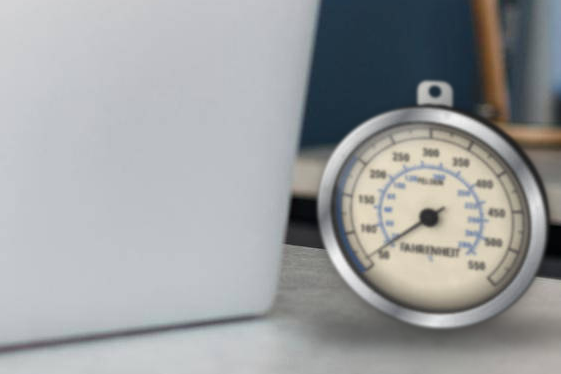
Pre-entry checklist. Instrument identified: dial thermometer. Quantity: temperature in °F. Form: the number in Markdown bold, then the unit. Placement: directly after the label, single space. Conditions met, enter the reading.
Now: **62.5** °F
